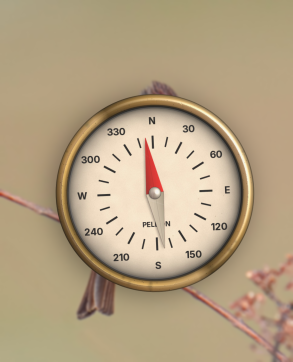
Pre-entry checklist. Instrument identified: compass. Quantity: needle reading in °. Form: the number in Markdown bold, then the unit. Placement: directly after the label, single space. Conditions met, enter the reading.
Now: **352.5** °
